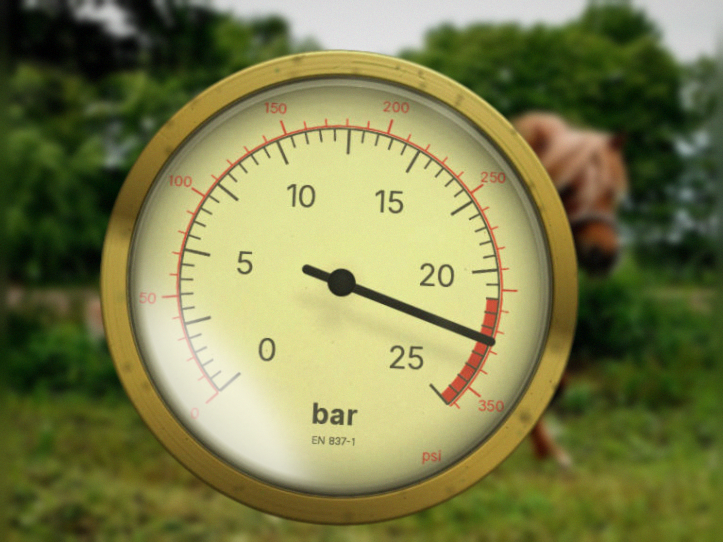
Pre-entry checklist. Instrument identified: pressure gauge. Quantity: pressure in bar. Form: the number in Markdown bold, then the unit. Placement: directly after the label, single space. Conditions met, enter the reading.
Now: **22.5** bar
